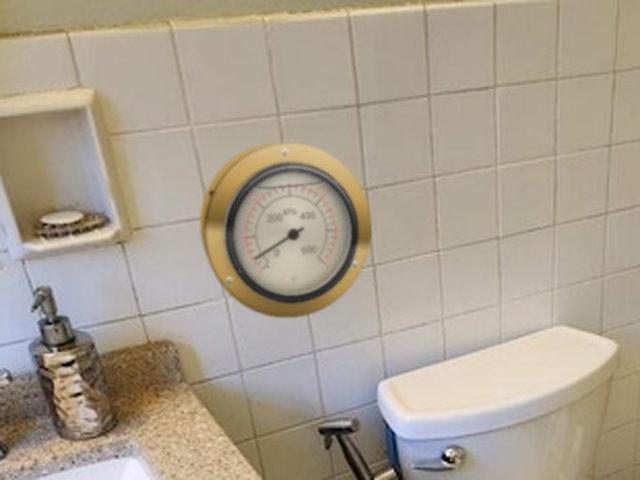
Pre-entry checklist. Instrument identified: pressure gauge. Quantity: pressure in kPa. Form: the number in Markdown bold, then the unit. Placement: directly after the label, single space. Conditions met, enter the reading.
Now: **40** kPa
